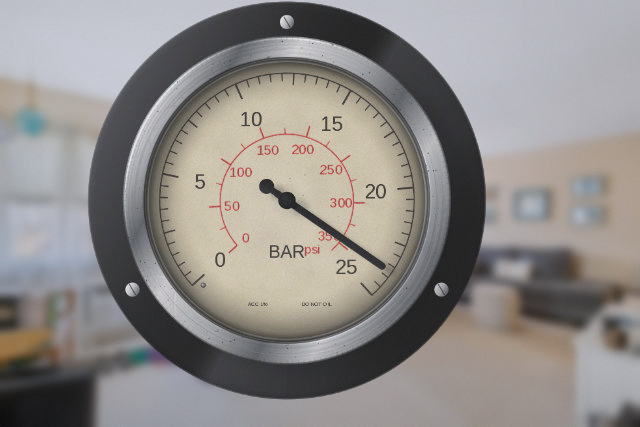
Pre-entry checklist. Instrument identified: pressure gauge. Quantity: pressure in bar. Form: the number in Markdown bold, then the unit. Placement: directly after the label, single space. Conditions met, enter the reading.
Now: **23.75** bar
